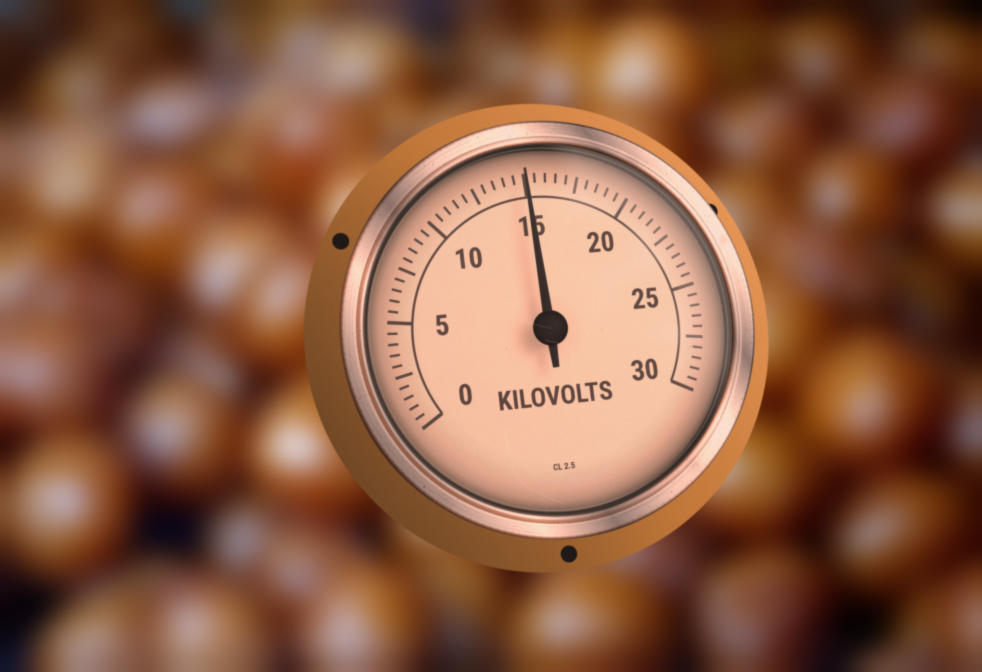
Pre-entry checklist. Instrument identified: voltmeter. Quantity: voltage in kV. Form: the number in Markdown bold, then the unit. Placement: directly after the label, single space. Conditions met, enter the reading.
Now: **15** kV
